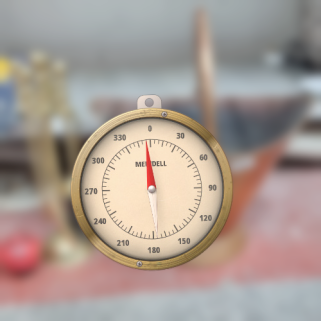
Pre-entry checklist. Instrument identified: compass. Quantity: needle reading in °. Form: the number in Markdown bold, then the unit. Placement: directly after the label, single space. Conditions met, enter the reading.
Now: **355** °
